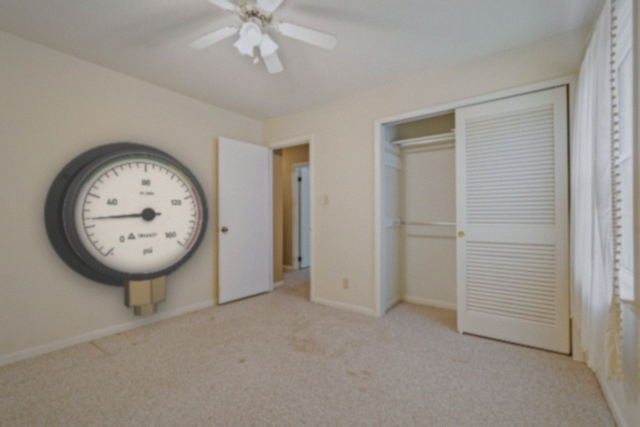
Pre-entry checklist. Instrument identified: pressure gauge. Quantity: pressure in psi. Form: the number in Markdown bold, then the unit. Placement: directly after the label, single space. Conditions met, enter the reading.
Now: **25** psi
